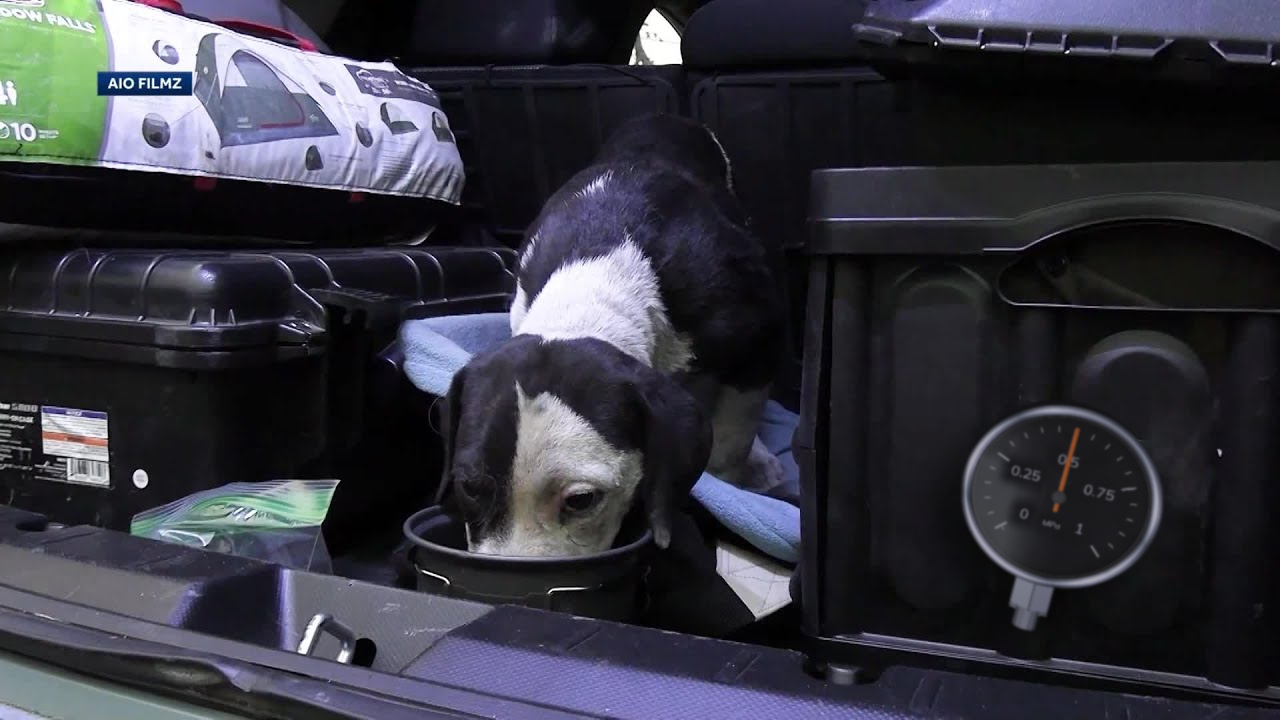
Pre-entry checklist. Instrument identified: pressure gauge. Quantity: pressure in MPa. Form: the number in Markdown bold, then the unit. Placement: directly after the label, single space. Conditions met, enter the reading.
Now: **0.5** MPa
